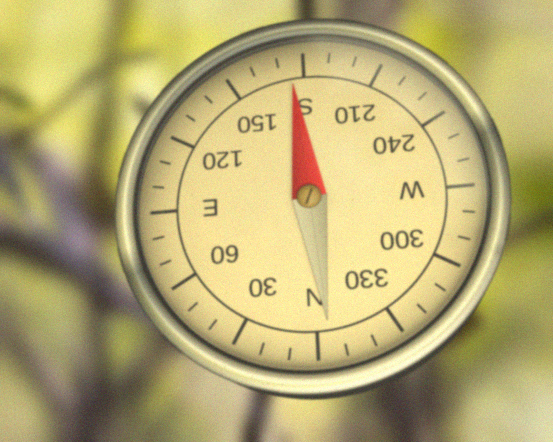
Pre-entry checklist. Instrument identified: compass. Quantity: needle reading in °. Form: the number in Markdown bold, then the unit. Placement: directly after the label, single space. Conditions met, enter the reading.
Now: **175** °
